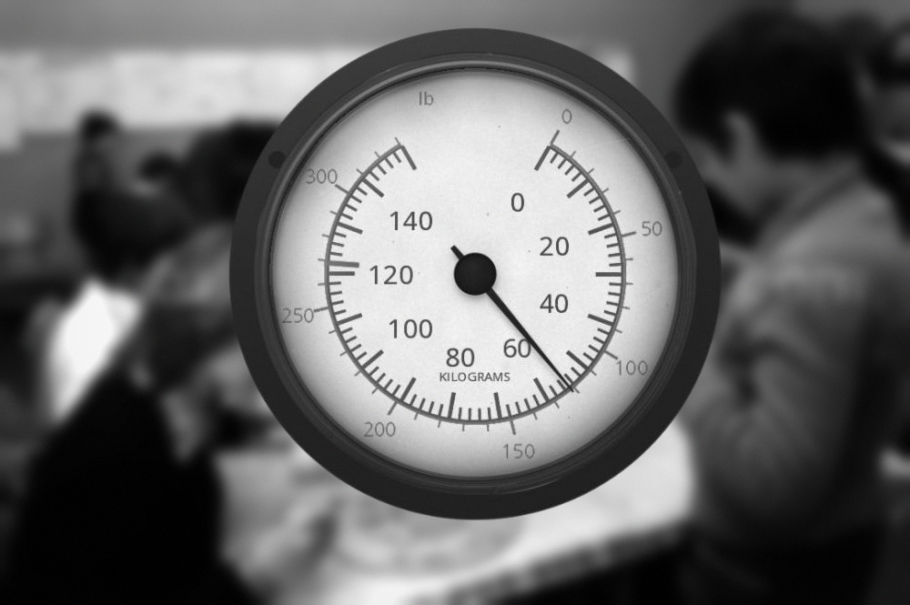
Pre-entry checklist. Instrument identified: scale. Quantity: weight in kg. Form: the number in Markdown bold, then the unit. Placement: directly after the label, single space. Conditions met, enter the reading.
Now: **55** kg
